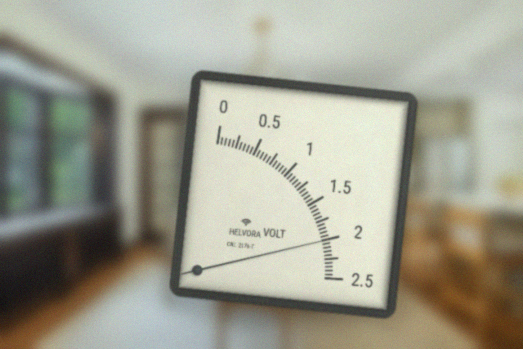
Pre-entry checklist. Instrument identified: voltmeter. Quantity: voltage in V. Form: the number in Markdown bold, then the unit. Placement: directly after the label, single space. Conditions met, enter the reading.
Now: **2** V
